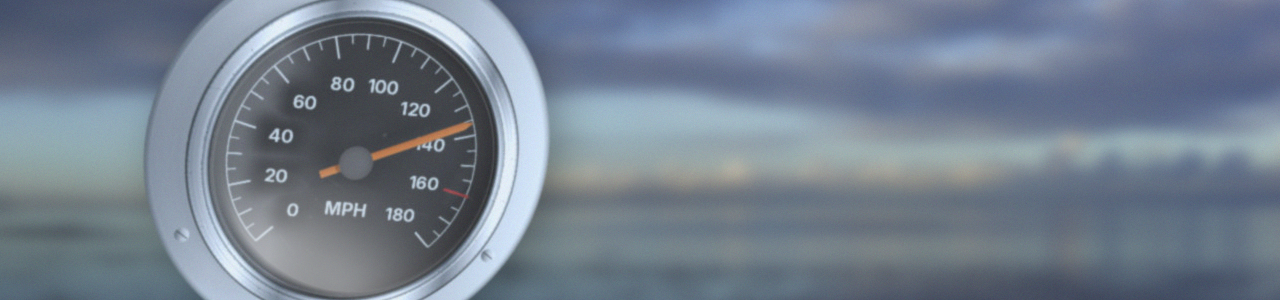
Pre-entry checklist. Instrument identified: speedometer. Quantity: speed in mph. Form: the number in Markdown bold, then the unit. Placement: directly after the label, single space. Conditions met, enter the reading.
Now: **135** mph
